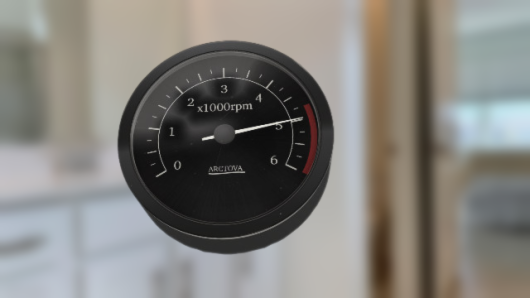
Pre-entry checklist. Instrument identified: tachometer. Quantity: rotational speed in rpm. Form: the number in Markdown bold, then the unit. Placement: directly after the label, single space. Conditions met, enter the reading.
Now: **5000** rpm
